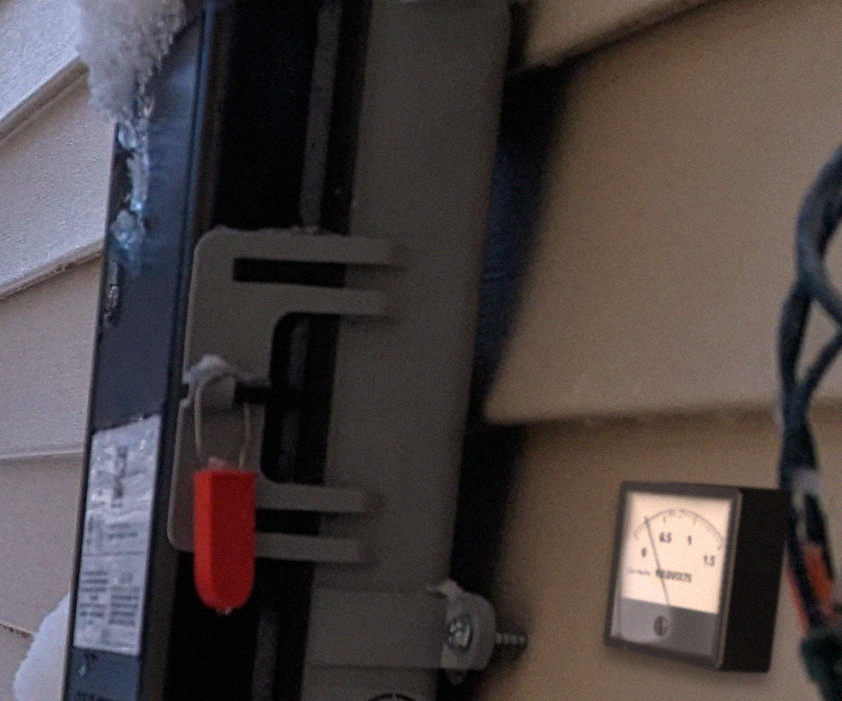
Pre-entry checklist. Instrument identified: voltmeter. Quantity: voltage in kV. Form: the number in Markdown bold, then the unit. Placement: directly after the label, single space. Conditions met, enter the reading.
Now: **0.25** kV
